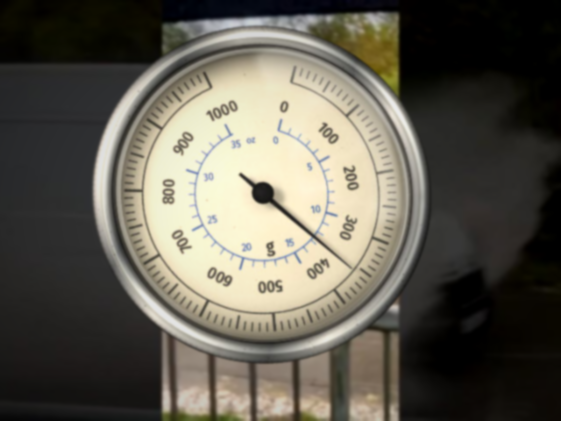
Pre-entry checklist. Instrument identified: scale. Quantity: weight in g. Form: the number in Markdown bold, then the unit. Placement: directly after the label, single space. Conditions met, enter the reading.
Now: **360** g
